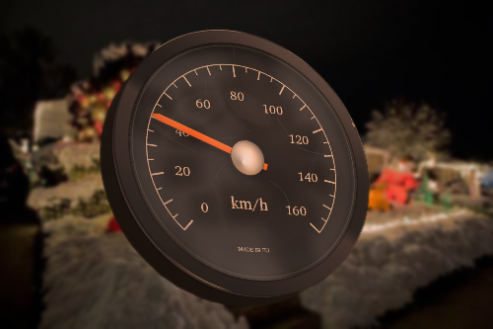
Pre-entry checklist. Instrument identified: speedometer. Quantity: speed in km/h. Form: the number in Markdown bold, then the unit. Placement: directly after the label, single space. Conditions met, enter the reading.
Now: **40** km/h
